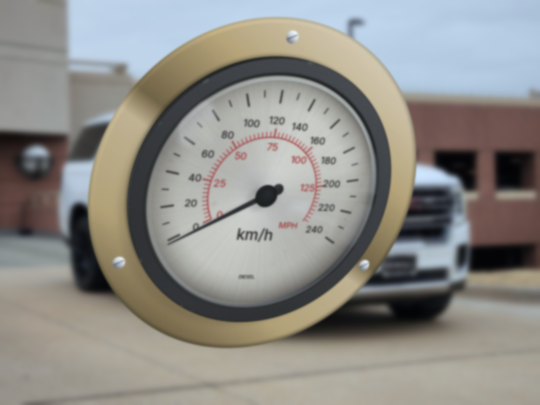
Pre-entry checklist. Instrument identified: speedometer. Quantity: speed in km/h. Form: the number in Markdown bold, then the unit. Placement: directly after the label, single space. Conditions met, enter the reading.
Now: **0** km/h
